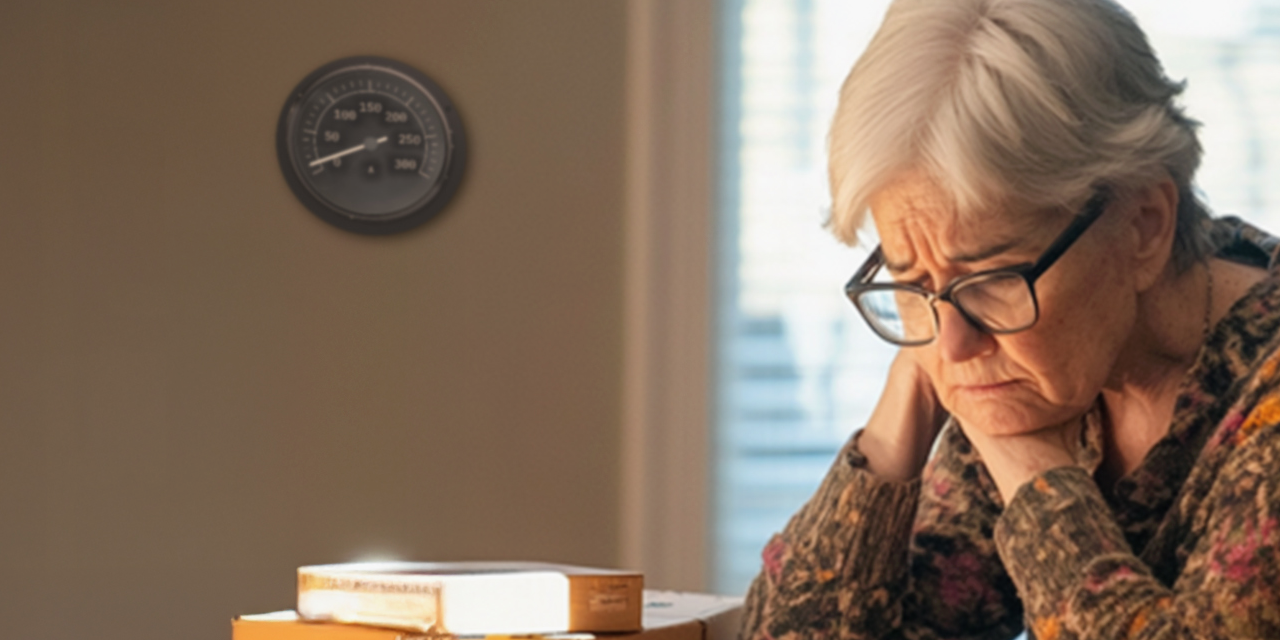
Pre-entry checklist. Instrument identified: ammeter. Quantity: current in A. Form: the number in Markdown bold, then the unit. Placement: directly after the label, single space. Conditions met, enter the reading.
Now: **10** A
